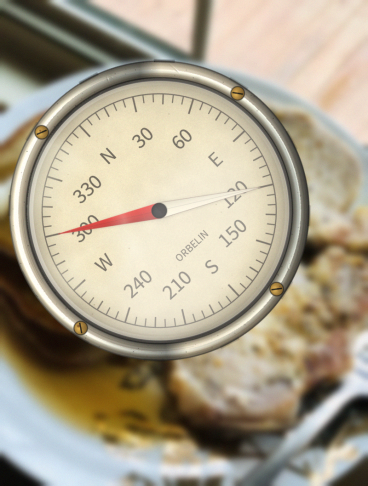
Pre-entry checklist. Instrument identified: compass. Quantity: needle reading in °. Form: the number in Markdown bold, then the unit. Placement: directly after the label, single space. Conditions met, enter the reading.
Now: **300** °
